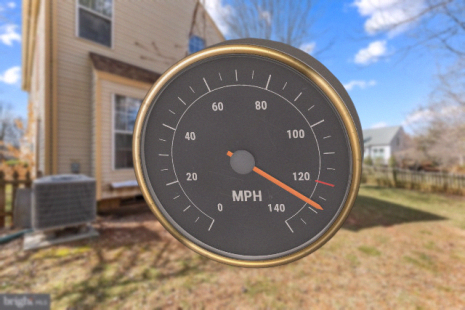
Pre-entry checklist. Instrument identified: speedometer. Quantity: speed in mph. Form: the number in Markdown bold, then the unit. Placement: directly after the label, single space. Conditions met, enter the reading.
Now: **127.5** mph
